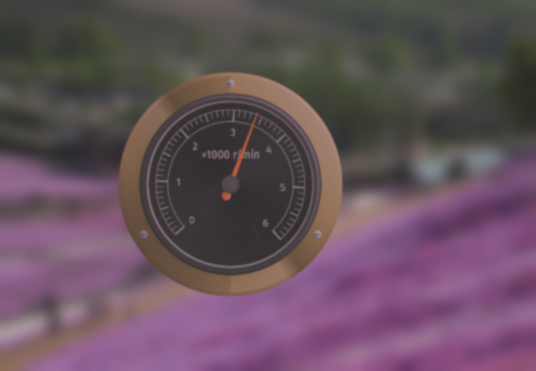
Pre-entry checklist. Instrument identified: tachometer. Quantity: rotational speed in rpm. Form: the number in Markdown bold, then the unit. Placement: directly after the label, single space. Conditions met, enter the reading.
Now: **3400** rpm
